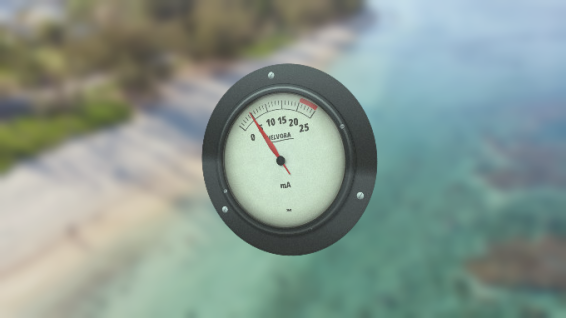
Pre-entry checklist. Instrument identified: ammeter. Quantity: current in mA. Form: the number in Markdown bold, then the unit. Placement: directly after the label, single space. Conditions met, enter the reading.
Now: **5** mA
